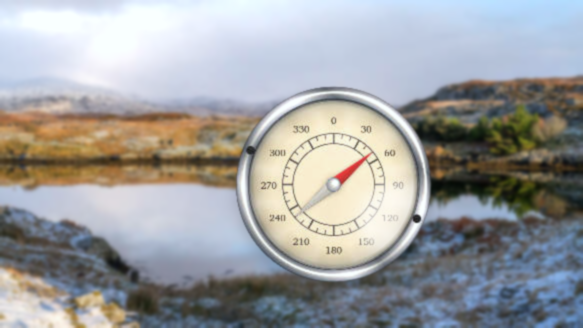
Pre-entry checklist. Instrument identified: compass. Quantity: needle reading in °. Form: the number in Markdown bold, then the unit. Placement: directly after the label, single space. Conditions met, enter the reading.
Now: **50** °
